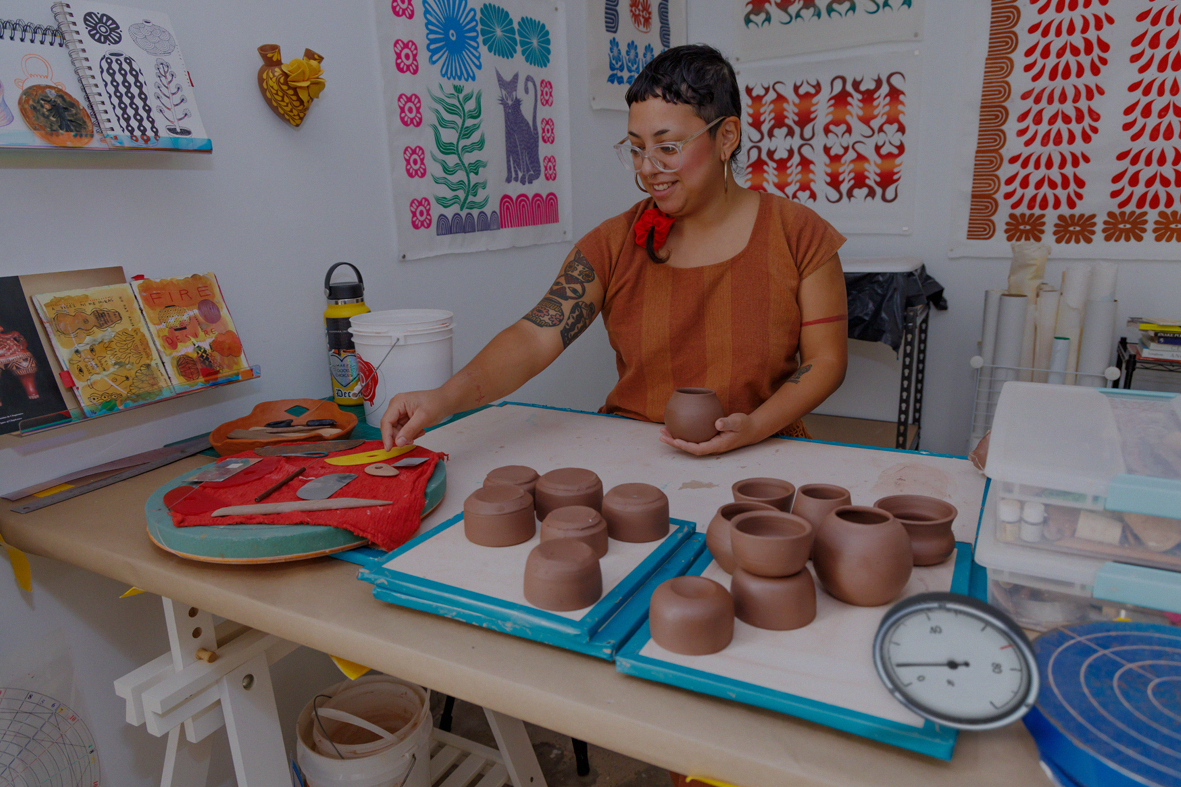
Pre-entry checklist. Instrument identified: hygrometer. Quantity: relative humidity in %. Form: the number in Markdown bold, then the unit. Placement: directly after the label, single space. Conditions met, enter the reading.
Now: **10** %
